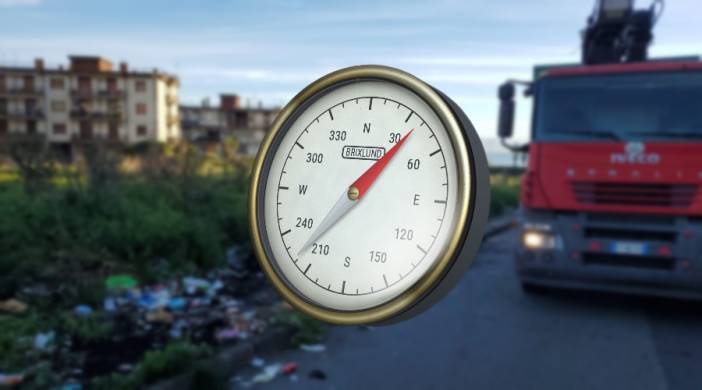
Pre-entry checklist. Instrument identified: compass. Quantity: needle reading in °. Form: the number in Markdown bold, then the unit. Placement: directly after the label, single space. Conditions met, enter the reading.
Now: **40** °
